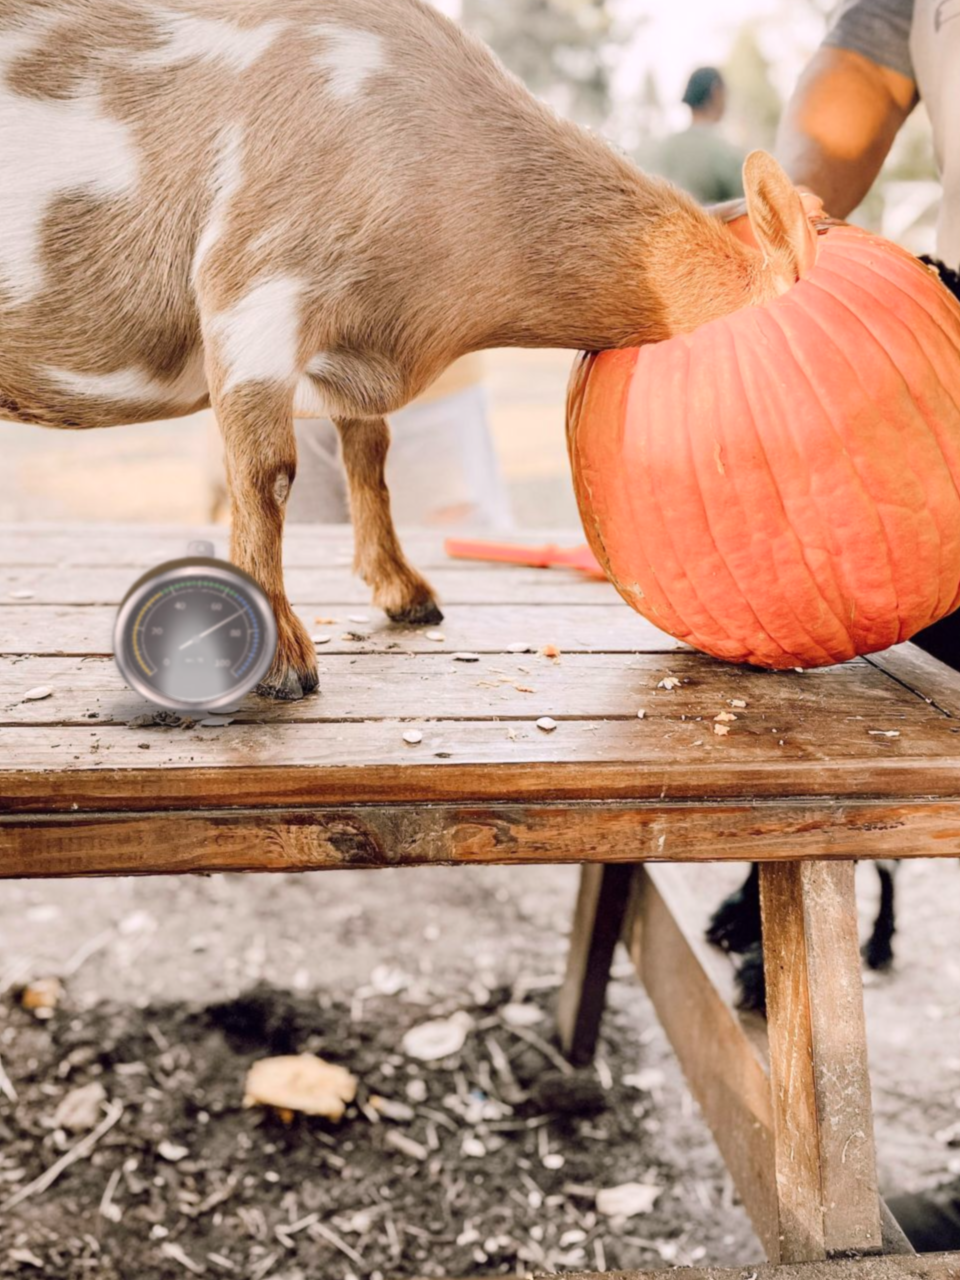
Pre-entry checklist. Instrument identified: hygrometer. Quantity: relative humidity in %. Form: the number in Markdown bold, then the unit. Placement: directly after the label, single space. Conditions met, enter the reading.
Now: **70** %
